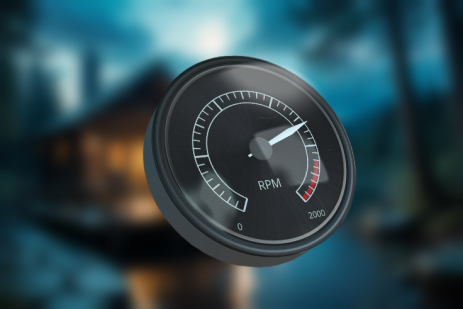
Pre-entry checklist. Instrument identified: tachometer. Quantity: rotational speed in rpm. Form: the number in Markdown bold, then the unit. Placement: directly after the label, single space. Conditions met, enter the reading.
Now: **1450** rpm
